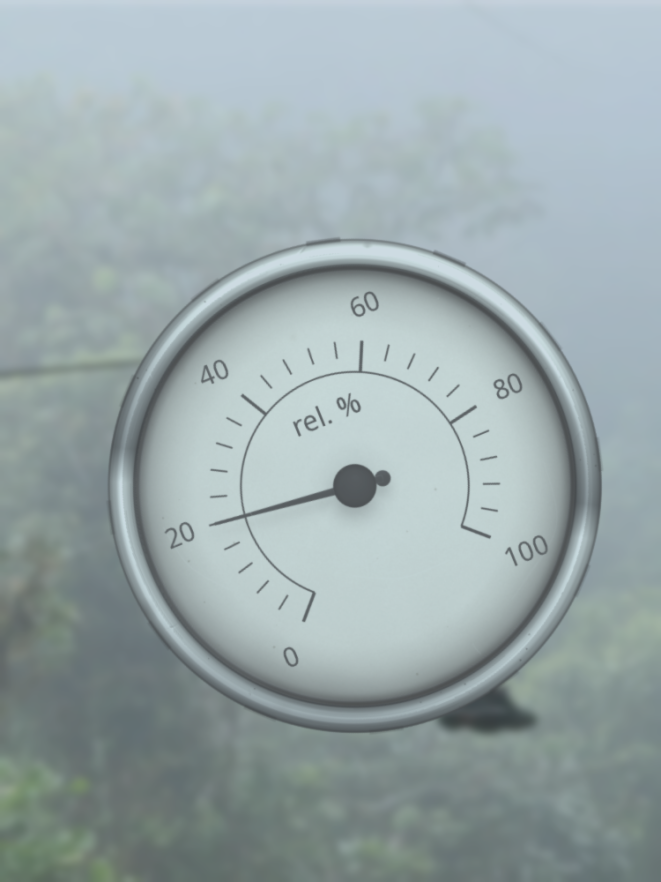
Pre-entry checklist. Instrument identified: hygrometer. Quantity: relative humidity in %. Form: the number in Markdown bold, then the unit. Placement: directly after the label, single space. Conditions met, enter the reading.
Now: **20** %
